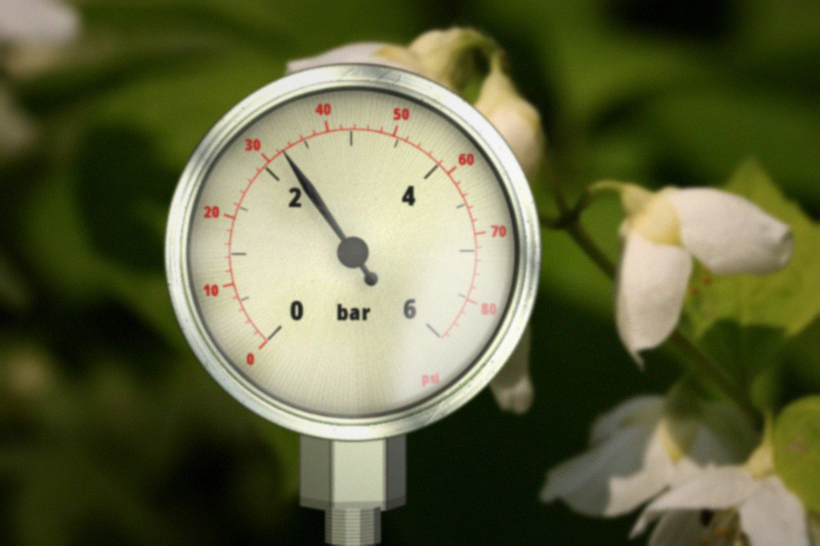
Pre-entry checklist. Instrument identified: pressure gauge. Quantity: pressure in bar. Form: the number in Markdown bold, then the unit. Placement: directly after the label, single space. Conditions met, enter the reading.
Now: **2.25** bar
